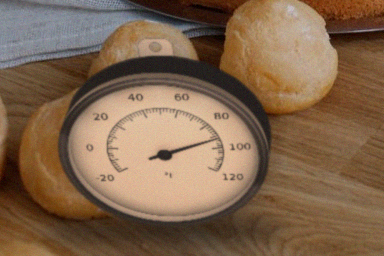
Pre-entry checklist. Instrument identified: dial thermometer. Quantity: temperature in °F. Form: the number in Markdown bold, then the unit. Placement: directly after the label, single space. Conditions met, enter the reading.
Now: **90** °F
